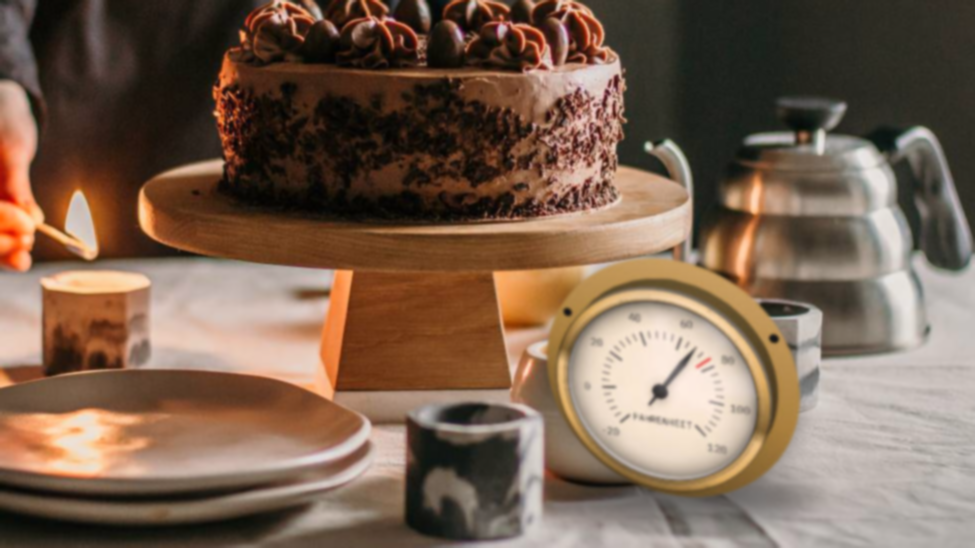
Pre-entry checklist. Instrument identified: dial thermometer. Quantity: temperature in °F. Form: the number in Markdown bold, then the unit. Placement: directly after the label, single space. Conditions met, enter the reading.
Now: **68** °F
